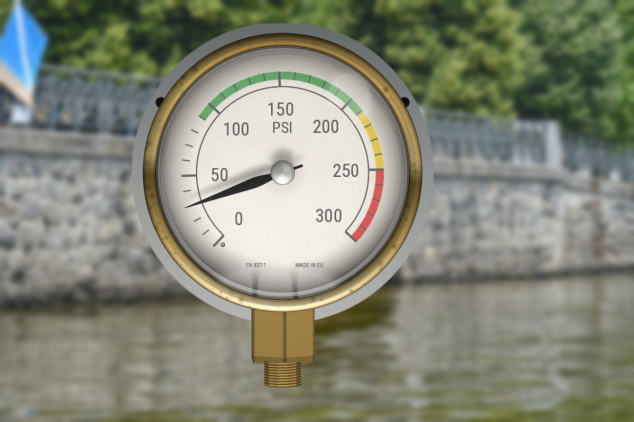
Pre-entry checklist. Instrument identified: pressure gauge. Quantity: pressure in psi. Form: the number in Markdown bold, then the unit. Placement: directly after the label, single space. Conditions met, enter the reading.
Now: **30** psi
